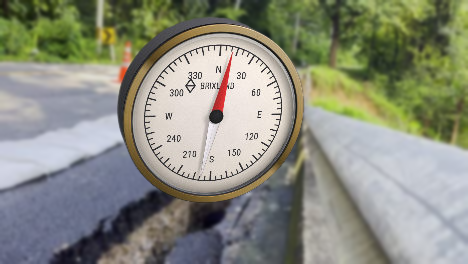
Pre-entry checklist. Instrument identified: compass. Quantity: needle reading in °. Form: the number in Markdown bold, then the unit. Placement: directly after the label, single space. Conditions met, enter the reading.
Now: **10** °
